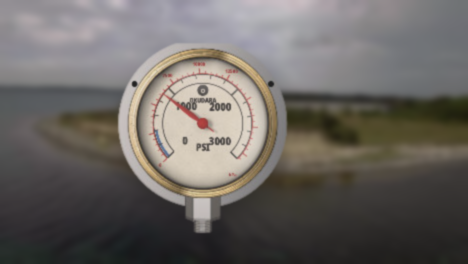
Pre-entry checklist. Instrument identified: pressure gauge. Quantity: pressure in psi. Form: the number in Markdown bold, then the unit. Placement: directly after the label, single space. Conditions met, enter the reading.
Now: **900** psi
